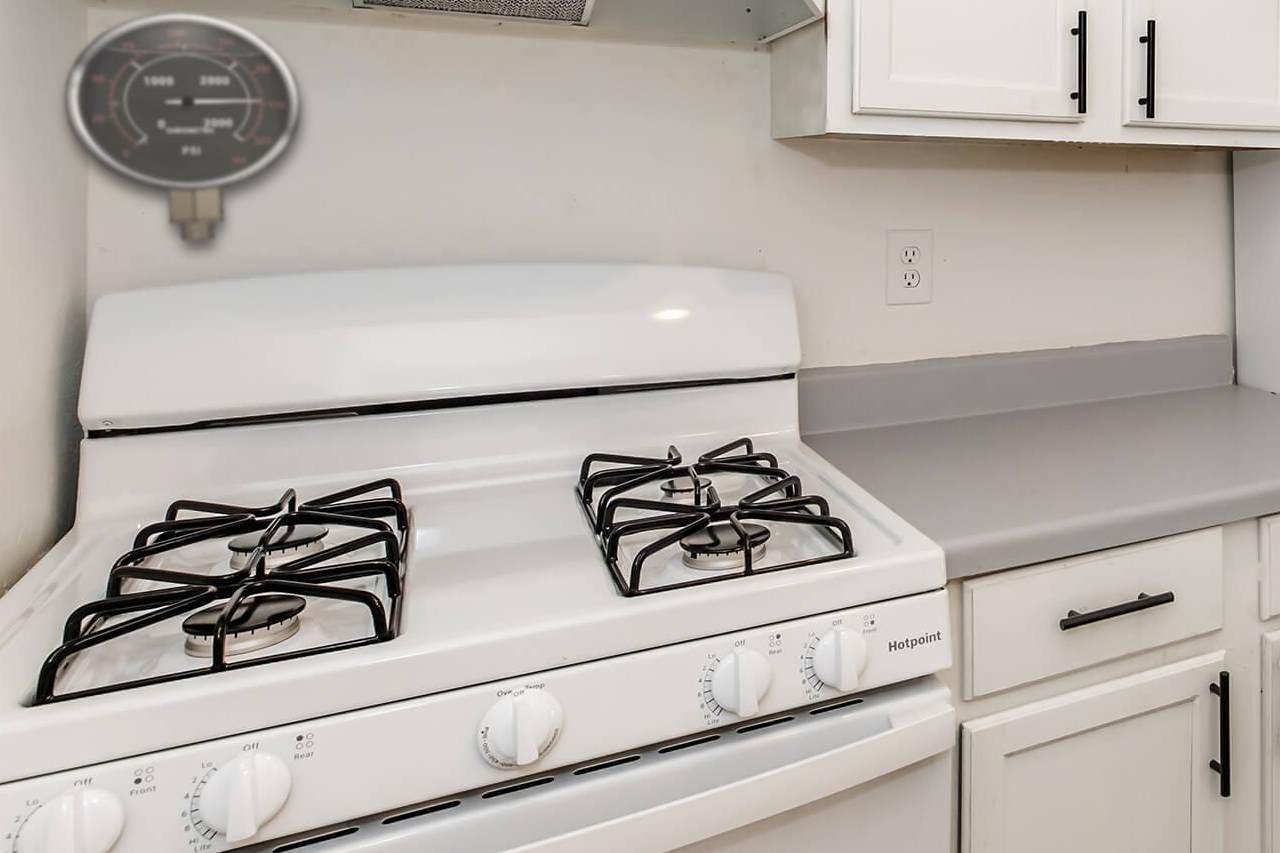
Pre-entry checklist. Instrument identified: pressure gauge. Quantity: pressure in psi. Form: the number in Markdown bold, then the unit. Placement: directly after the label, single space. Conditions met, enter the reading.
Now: **2500** psi
